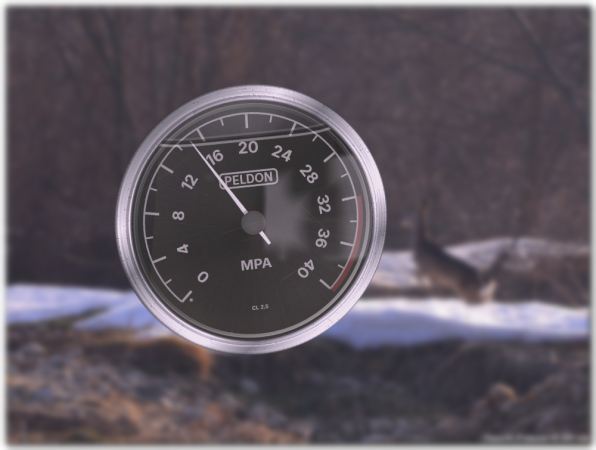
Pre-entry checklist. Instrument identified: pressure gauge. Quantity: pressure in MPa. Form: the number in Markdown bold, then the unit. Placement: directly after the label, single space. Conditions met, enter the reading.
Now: **15** MPa
